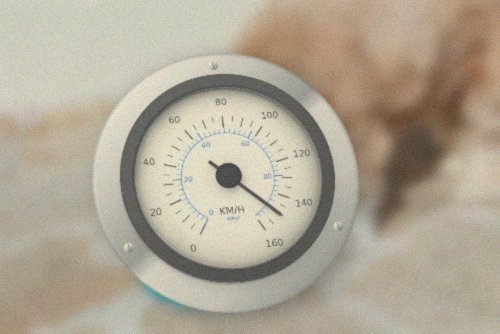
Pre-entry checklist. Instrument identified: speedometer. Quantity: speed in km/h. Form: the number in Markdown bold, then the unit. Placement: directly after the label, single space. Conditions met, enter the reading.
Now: **150** km/h
